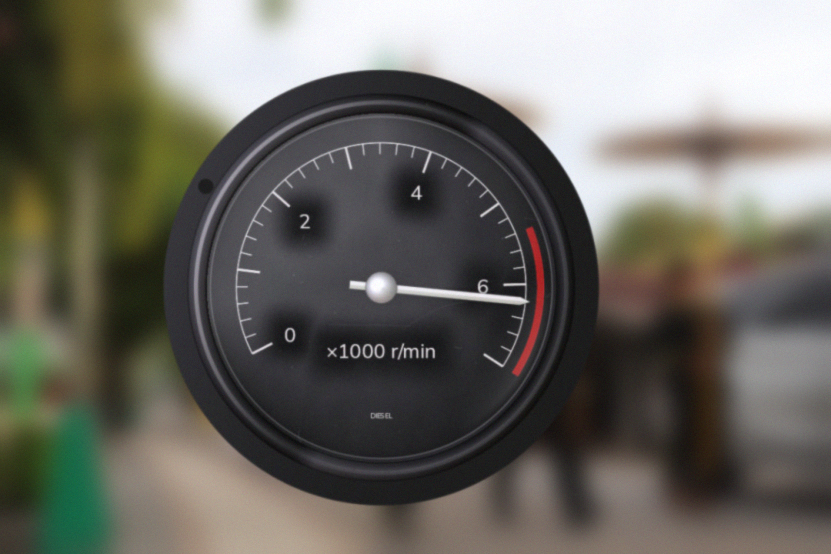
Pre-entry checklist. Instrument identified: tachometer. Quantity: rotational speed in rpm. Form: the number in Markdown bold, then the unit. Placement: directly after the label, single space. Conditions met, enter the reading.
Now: **6200** rpm
